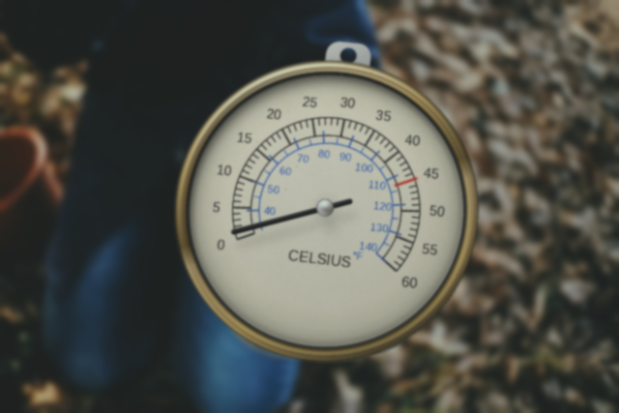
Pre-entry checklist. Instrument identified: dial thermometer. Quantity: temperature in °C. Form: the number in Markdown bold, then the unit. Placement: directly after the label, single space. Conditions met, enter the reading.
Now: **1** °C
